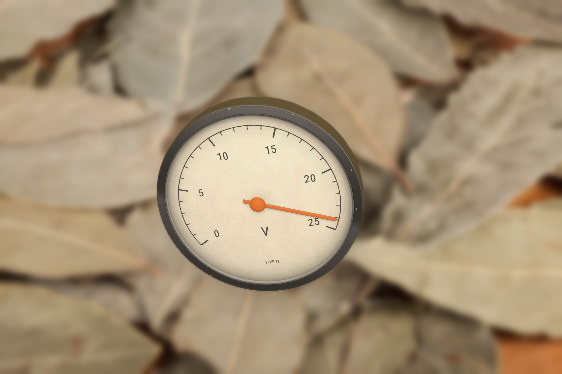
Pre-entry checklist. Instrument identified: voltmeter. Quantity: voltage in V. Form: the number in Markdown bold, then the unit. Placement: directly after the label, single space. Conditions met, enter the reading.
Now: **24** V
